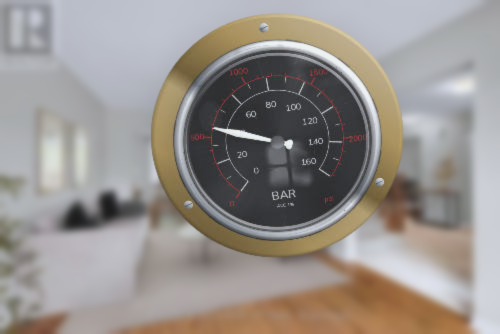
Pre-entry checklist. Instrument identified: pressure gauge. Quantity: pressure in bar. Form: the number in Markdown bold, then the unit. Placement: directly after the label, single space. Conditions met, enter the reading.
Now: **40** bar
